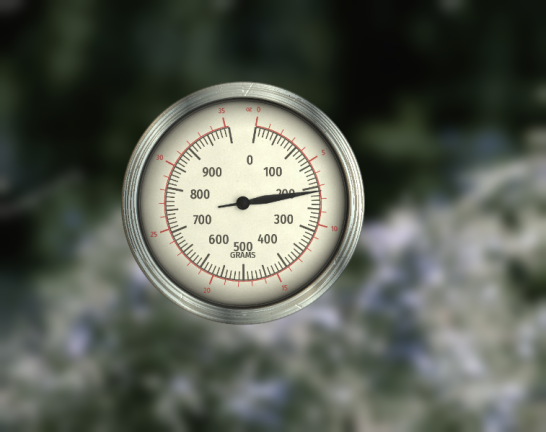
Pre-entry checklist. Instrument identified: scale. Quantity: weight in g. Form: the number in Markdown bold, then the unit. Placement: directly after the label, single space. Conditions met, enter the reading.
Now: **210** g
